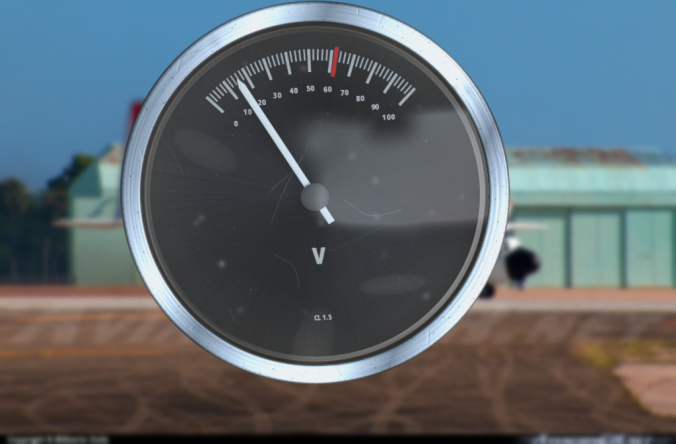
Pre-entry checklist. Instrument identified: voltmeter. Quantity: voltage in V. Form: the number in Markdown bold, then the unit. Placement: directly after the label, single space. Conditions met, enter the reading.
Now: **16** V
